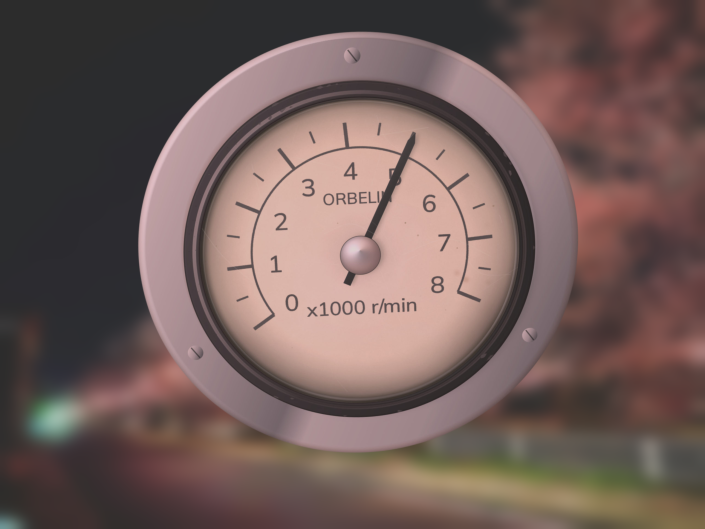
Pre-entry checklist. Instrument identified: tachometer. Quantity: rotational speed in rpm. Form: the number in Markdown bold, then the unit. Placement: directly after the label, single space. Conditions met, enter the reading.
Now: **5000** rpm
